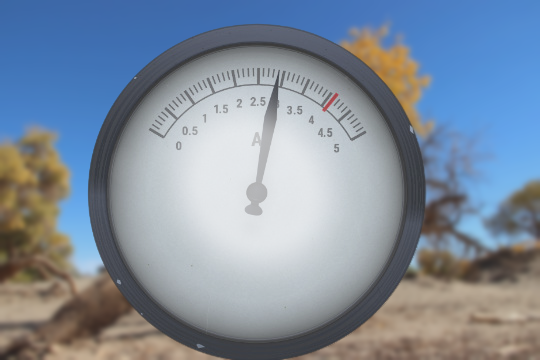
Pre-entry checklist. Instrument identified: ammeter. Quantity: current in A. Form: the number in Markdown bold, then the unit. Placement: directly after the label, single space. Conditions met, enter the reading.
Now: **2.9** A
